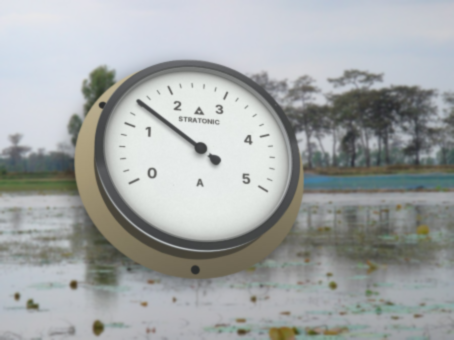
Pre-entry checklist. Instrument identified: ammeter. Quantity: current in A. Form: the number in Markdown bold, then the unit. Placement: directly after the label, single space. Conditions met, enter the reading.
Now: **1.4** A
